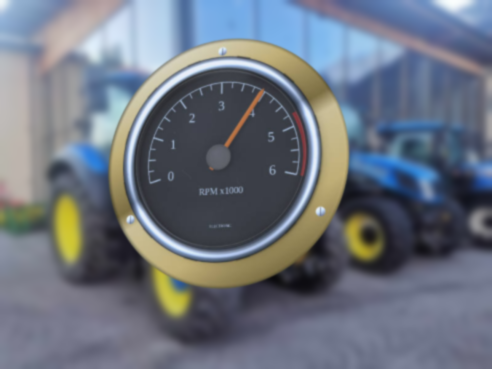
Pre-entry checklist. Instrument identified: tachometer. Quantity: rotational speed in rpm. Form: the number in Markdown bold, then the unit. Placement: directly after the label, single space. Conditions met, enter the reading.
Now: **4000** rpm
